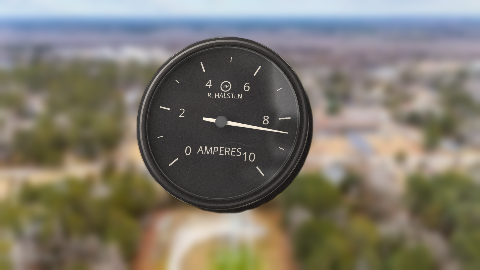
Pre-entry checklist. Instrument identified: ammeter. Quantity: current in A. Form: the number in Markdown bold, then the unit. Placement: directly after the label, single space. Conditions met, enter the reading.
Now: **8.5** A
